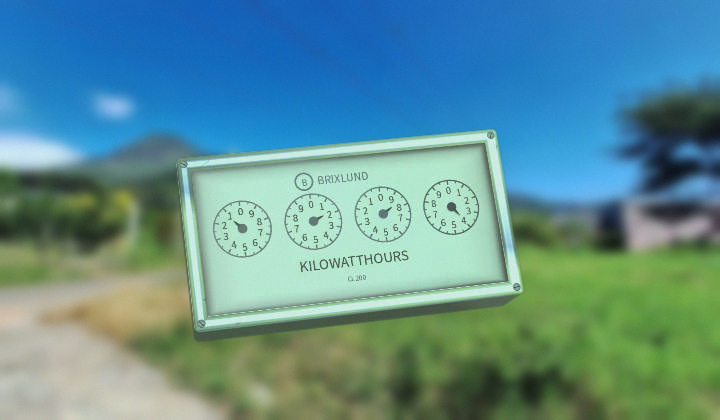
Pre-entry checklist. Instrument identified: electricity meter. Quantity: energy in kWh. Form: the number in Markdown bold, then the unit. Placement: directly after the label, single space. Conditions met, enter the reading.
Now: **1184** kWh
